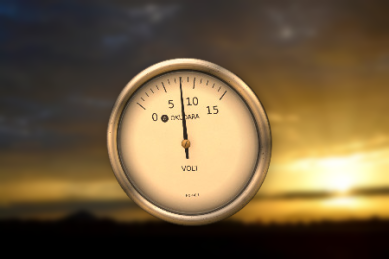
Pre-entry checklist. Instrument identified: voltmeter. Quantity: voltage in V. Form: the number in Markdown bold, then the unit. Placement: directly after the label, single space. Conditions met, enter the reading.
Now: **8** V
